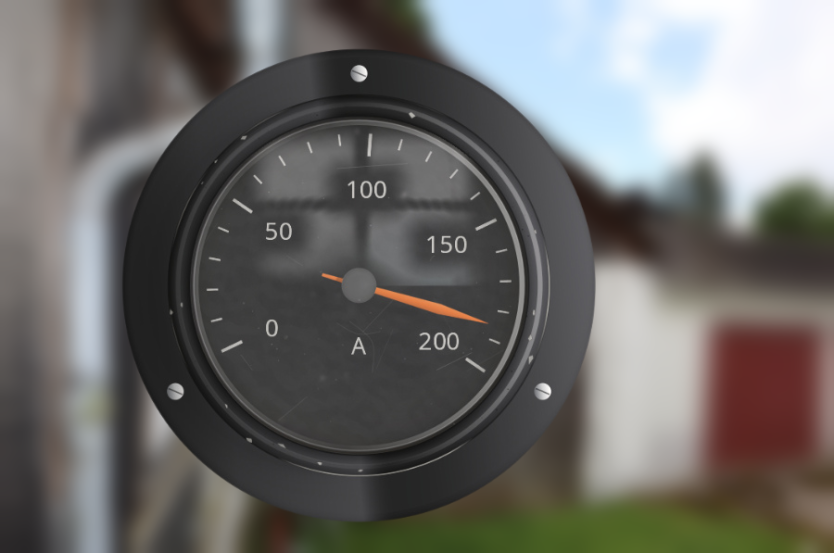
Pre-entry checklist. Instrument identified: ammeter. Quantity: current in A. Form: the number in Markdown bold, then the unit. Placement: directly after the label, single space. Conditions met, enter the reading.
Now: **185** A
